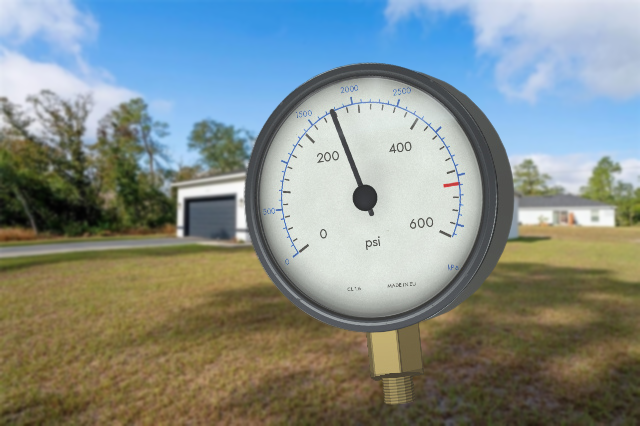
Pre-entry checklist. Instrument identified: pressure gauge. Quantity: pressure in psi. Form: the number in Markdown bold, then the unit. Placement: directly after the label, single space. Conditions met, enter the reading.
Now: **260** psi
